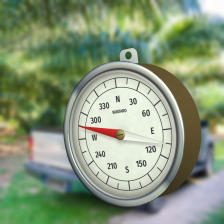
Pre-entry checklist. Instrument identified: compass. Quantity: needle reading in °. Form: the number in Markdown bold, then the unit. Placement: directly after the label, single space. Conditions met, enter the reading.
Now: **285** °
